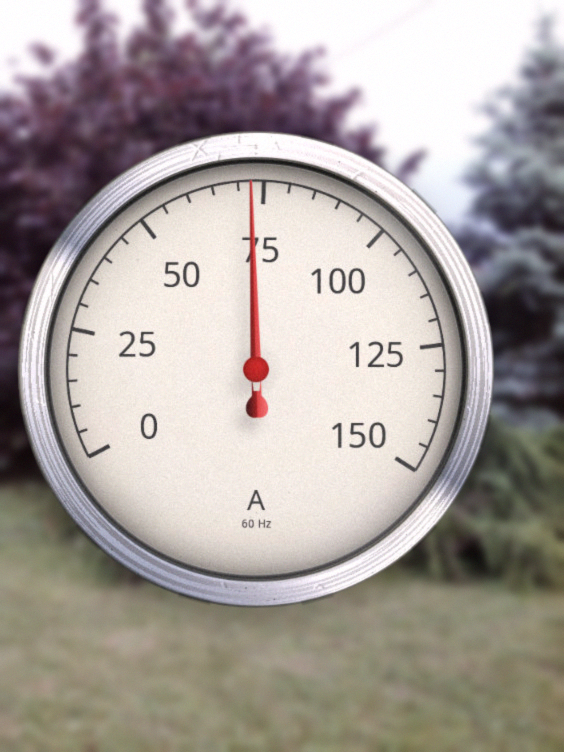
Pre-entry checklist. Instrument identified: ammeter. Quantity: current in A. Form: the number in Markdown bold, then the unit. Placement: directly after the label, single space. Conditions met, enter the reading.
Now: **72.5** A
